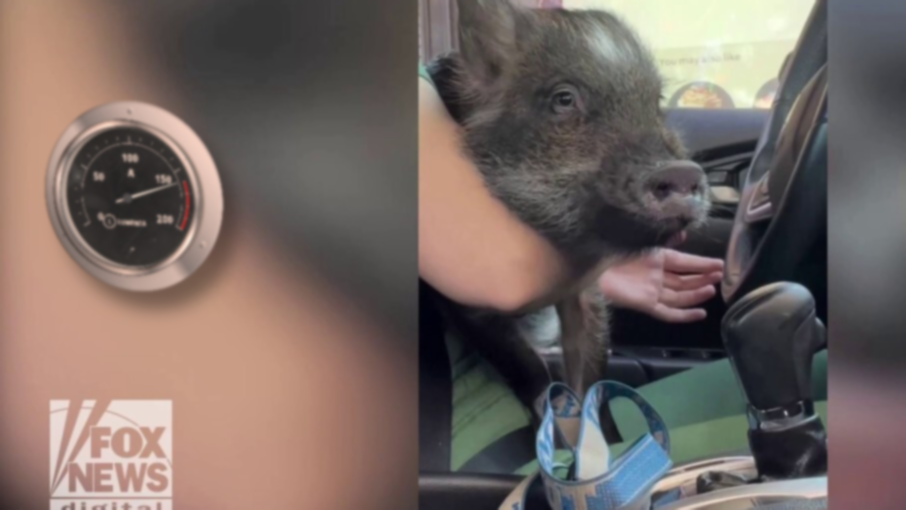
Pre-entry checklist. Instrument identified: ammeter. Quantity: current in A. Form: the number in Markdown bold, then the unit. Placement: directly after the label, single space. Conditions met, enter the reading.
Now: **160** A
